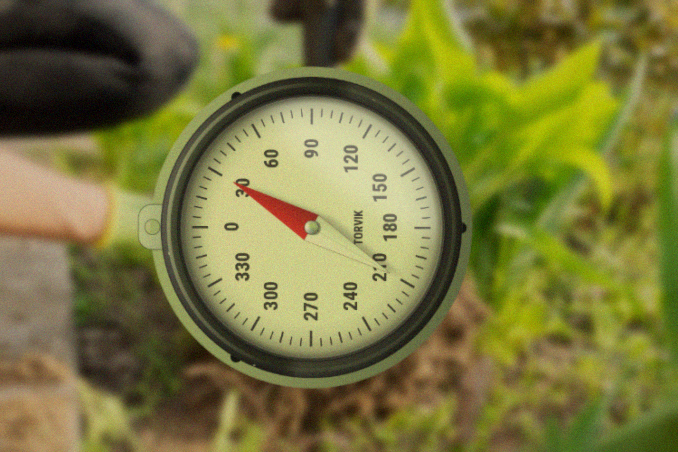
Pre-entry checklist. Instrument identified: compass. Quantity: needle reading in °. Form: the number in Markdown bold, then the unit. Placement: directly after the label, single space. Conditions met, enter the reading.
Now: **30** °
